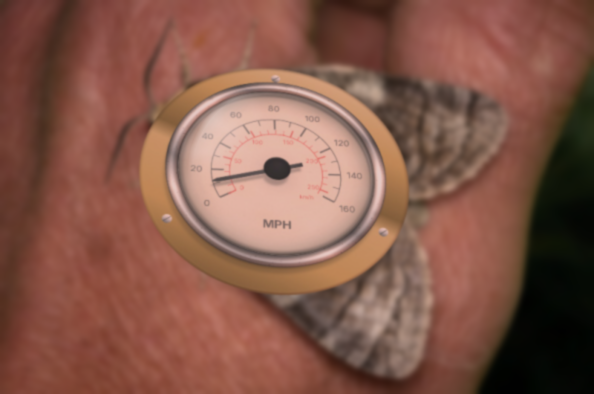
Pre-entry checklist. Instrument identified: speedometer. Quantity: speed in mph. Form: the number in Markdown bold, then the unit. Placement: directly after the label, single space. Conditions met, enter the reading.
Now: **10** mph
